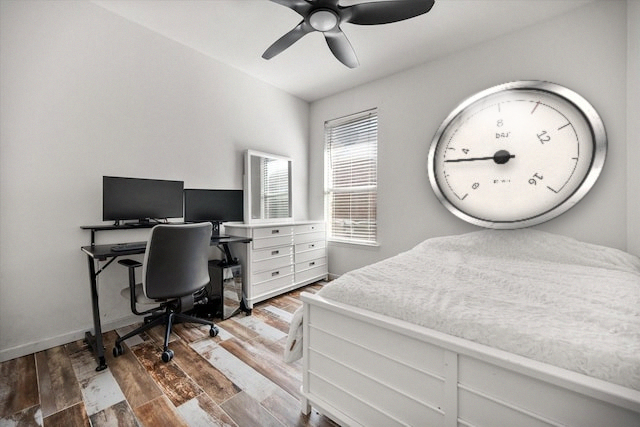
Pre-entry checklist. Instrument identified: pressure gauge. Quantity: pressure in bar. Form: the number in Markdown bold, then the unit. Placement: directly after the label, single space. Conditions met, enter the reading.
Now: **3** bar
